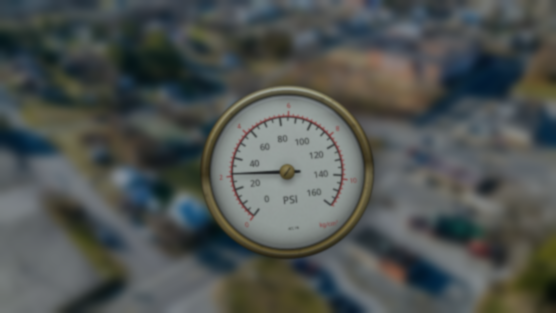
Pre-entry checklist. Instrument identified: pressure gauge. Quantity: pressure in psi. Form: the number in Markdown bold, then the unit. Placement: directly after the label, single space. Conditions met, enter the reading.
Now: **30** psi
